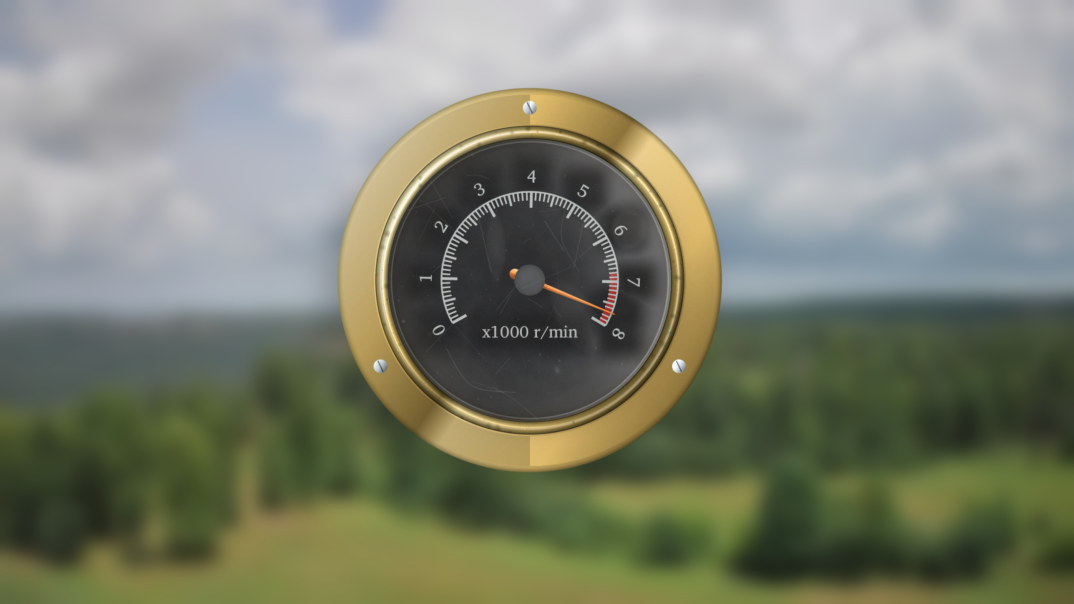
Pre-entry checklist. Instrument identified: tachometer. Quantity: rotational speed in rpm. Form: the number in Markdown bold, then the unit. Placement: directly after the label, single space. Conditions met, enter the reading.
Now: **7700** rpm
